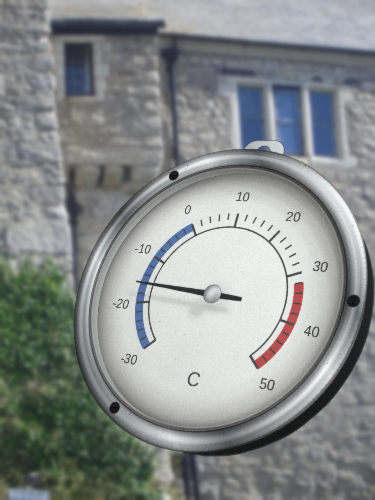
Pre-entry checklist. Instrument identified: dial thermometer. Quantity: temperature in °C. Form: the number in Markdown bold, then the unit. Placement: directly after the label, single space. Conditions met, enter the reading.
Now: **-16** °C
